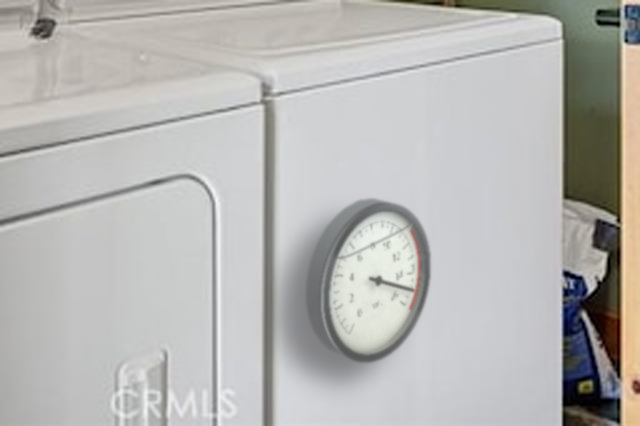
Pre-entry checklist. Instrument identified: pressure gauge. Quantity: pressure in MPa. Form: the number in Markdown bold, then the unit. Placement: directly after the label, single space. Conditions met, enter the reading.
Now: **15** MPa
